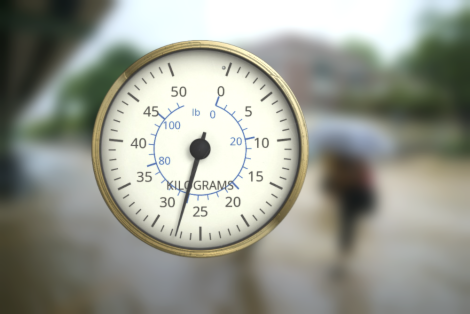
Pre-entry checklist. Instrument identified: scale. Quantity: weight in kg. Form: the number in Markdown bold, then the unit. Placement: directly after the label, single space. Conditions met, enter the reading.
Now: **27.5** kg
